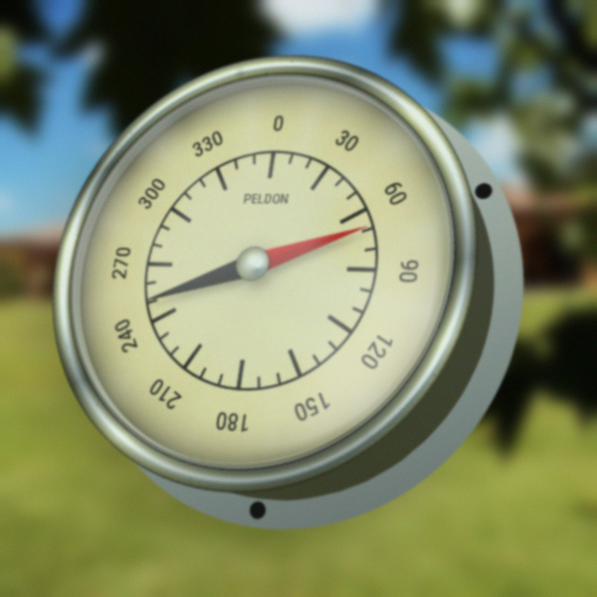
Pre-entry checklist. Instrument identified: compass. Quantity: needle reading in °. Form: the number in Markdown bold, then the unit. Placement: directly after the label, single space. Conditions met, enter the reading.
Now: **70** °
